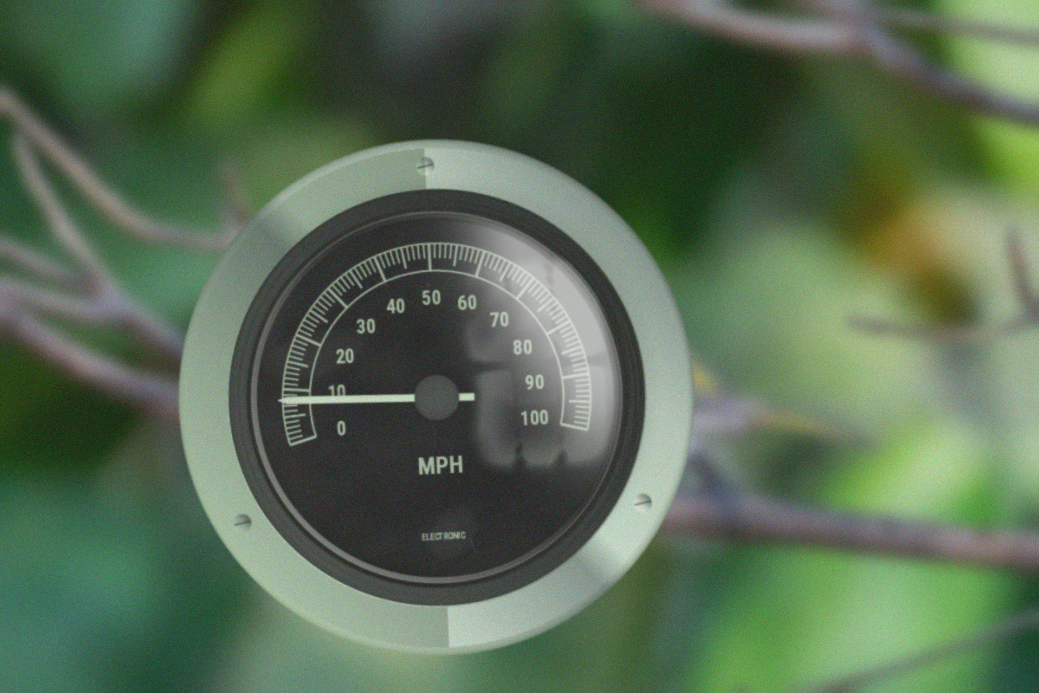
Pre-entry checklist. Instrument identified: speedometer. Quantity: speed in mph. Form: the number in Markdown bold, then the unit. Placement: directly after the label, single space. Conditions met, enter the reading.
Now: **8** mph
